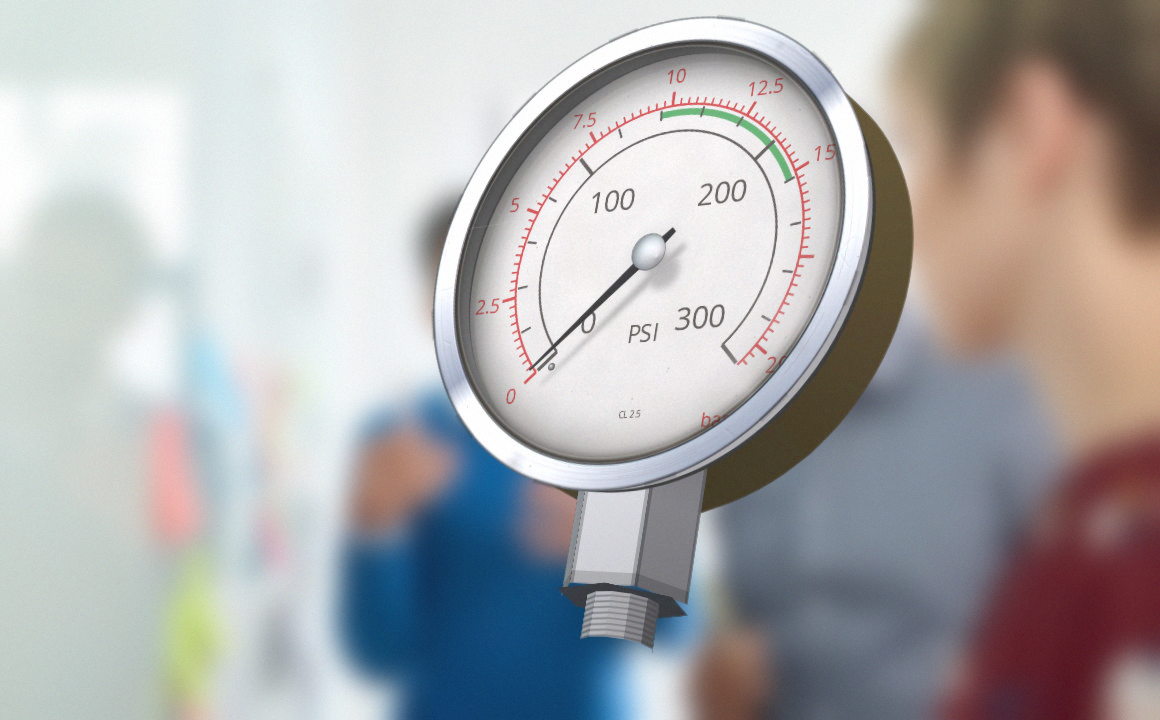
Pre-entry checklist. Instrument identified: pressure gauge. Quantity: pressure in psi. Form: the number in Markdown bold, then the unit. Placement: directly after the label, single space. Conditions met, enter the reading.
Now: **0** psi
